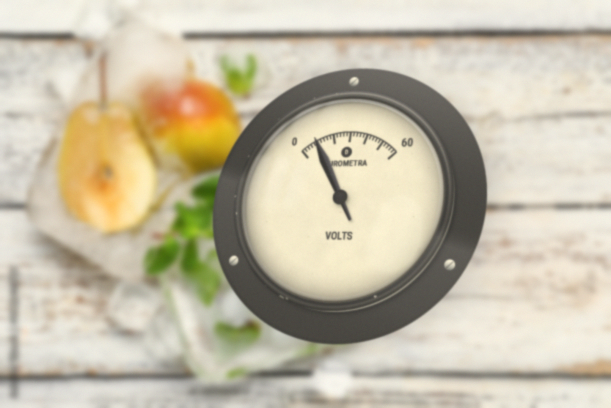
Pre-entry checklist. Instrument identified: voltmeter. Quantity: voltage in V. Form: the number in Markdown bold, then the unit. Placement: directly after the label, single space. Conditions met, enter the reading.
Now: **10** V
